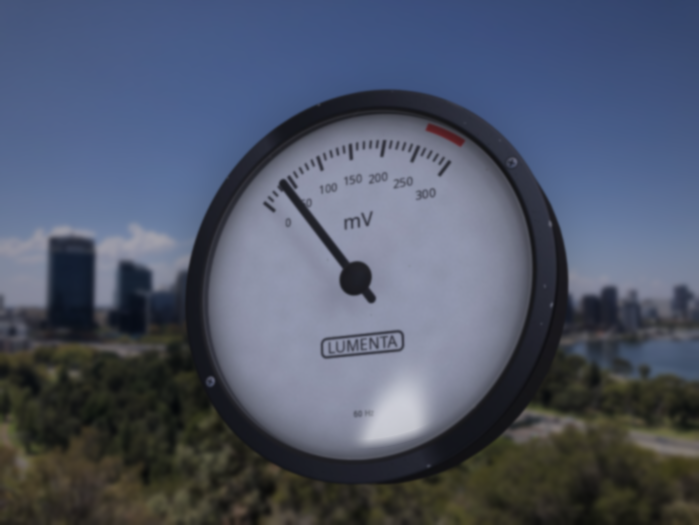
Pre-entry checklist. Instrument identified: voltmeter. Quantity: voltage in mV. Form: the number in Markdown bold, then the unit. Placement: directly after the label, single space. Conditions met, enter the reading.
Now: **40** mV
